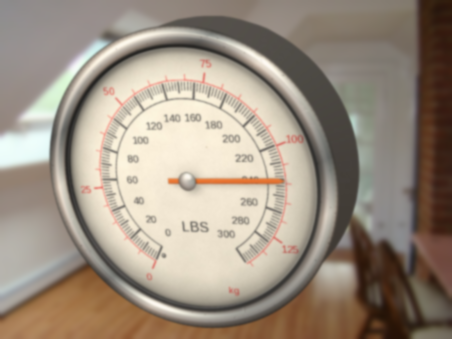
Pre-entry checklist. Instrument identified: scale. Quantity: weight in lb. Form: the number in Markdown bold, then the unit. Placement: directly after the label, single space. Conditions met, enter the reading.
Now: **240** lb
